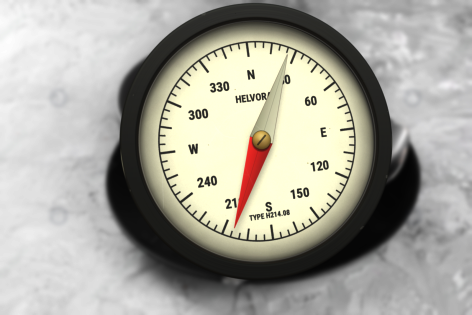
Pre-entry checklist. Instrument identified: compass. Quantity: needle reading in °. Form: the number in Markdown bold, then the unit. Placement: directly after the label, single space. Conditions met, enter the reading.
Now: **205** °
